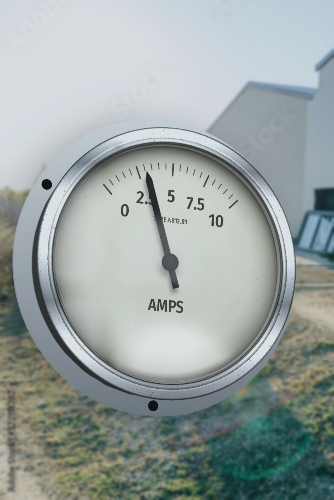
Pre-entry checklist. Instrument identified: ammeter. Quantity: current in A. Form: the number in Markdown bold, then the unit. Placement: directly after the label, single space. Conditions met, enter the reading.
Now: **3** A
